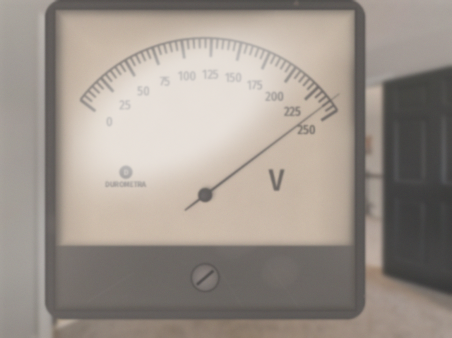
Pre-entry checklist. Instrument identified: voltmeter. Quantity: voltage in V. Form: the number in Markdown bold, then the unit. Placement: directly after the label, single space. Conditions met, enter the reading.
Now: **240** V
